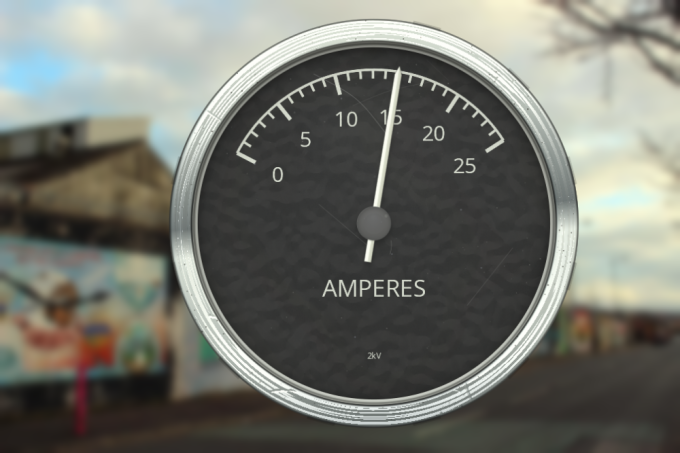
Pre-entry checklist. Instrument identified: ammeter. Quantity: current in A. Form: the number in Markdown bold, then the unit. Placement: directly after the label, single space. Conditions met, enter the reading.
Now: **15** A
